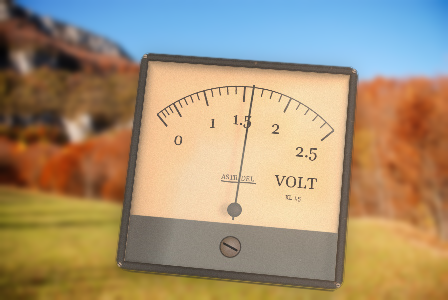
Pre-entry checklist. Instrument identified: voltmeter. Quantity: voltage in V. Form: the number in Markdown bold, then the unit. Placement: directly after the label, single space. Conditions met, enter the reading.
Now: **1.6** V
